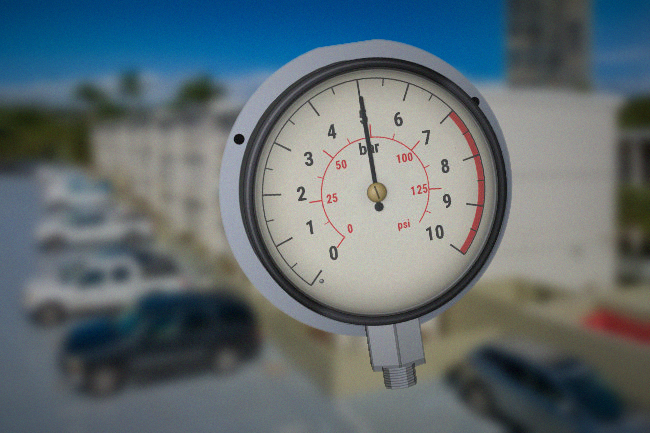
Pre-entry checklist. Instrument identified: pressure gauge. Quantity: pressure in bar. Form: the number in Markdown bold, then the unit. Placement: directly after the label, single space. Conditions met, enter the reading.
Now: **5** bar
